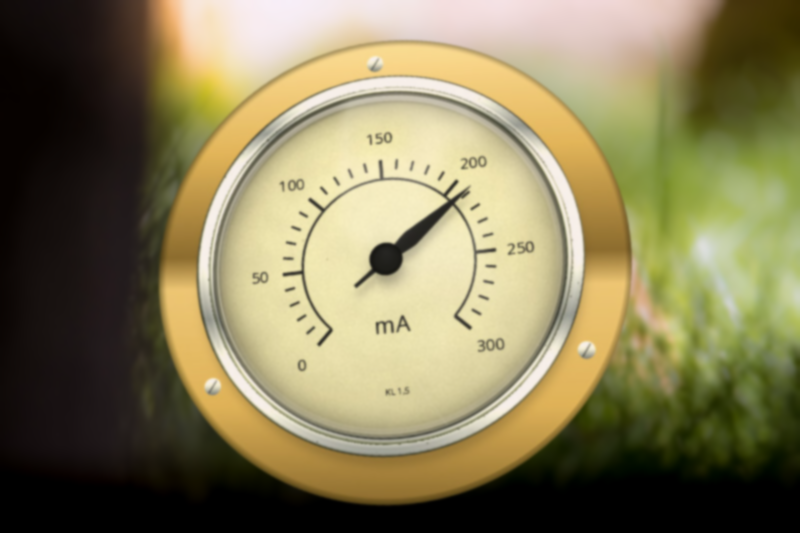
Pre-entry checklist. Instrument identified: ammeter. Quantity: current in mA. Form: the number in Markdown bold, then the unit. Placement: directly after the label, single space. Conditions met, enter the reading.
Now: **210** mA
